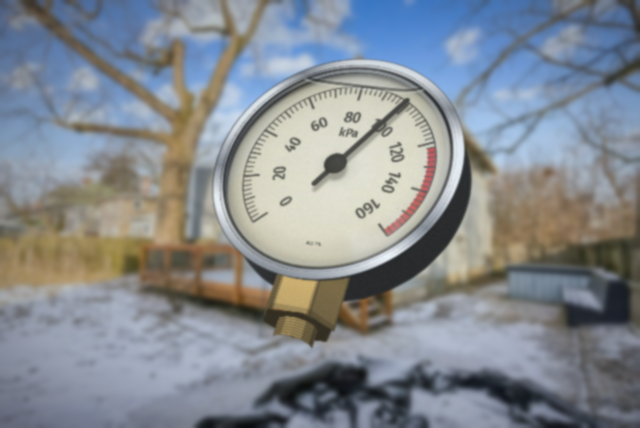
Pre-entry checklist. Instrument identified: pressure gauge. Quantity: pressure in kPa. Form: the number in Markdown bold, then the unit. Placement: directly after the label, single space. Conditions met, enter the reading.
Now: **100** kPa
